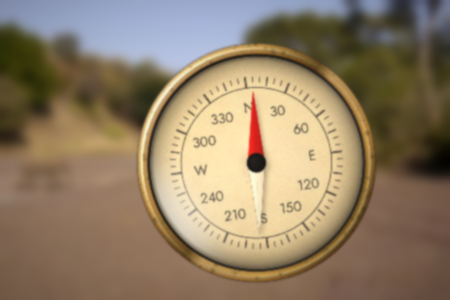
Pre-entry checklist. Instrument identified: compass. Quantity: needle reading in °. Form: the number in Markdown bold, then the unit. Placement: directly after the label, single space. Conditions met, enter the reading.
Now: **5** °
